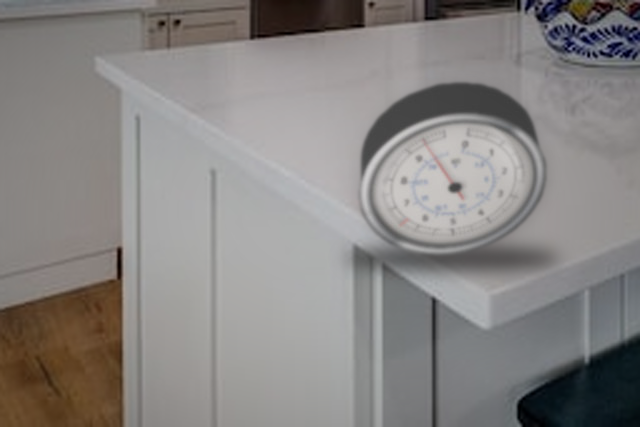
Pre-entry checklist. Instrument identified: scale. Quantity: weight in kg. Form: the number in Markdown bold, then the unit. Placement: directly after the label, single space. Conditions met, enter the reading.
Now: **9.5** kg
